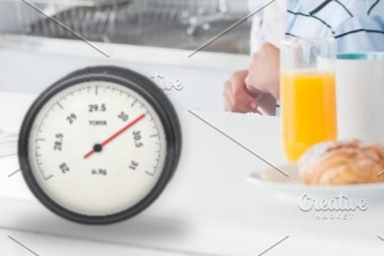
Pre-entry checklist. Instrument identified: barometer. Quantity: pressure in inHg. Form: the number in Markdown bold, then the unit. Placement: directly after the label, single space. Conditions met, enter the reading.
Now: **30.2** inHg
